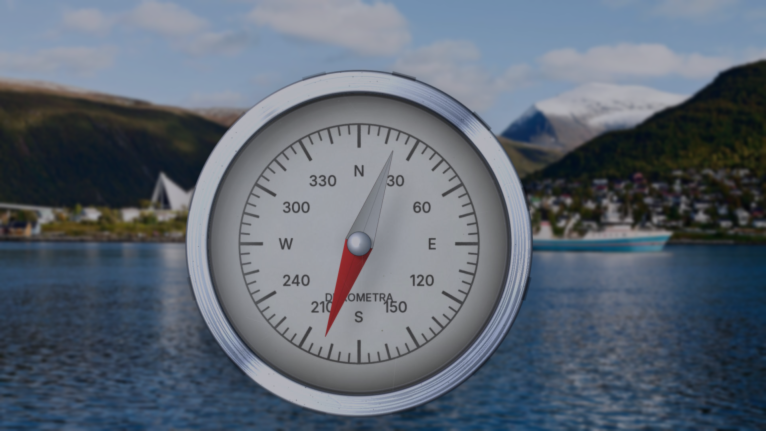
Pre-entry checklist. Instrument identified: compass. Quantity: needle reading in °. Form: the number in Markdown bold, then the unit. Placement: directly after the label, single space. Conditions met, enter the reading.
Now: **200** °
